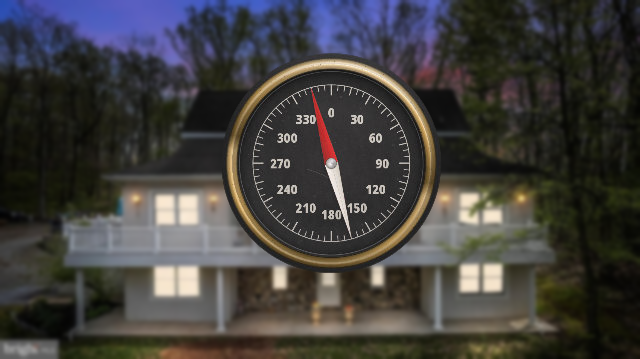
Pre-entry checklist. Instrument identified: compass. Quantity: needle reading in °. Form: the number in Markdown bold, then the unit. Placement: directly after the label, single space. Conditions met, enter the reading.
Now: **345** °
